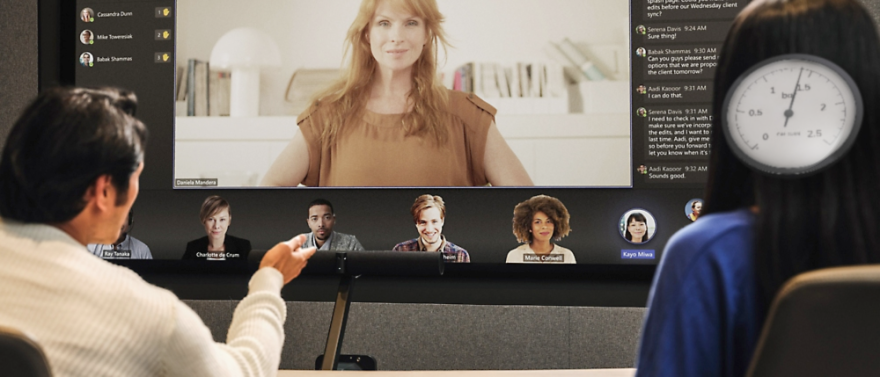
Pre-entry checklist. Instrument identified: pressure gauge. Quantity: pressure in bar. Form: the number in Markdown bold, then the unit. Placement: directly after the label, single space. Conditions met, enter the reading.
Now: **1.4** bar
